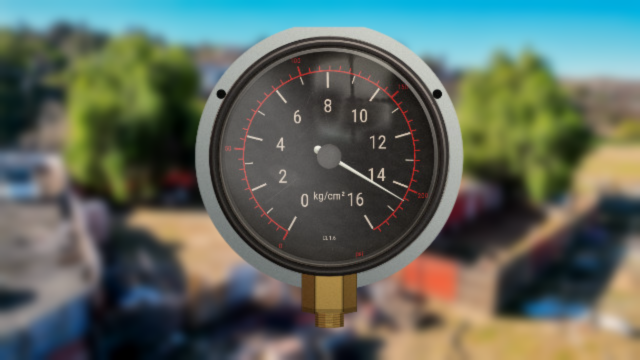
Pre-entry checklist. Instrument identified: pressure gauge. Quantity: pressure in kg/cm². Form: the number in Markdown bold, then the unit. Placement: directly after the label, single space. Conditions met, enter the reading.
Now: **14.5** kg/cm²
